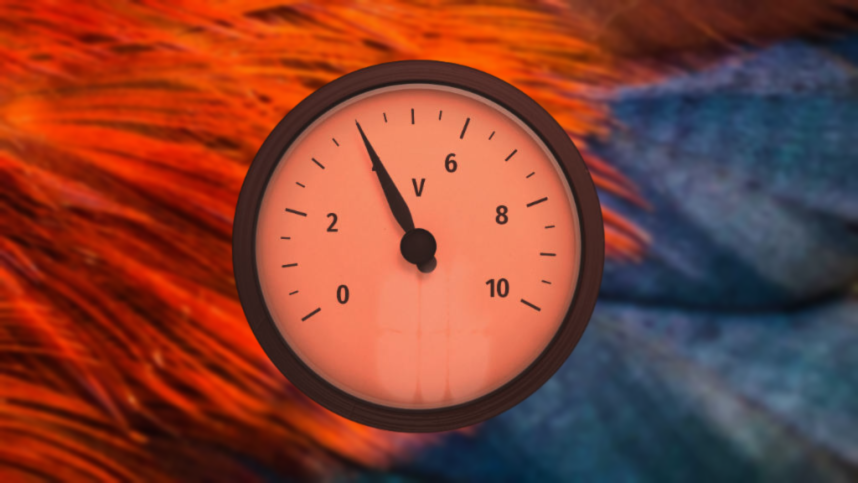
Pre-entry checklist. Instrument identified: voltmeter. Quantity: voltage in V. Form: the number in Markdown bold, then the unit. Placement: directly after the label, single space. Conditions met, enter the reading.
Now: **4** V
